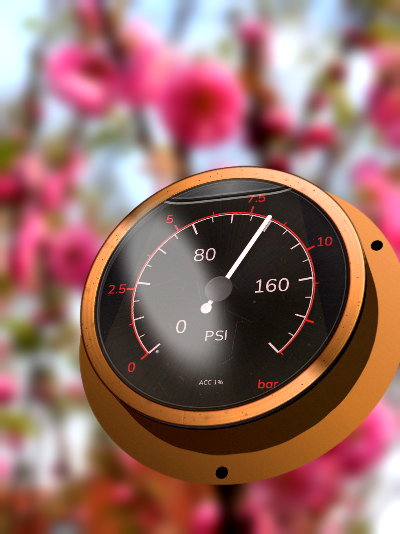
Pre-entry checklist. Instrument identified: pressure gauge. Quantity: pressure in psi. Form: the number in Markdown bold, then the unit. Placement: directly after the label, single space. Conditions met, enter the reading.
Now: **120** psi
